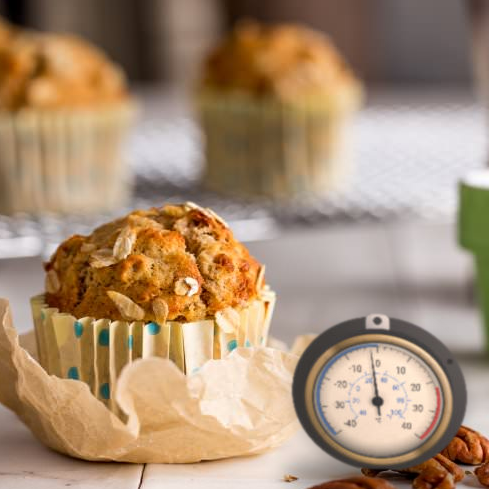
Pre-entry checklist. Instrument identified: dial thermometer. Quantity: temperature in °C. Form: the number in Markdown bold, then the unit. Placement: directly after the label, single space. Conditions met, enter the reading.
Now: **-2** °C
